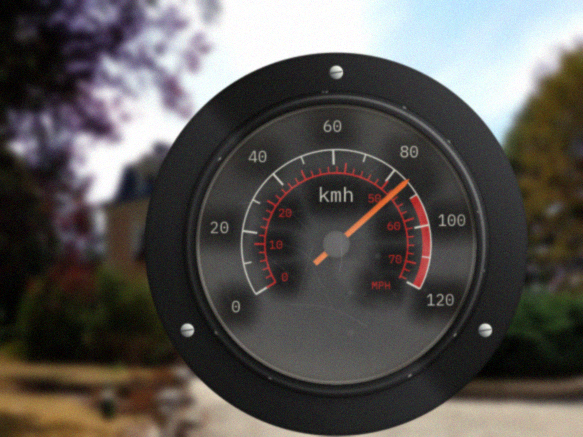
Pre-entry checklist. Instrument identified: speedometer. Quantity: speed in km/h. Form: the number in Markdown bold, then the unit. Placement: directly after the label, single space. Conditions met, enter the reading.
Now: **85** km/h
